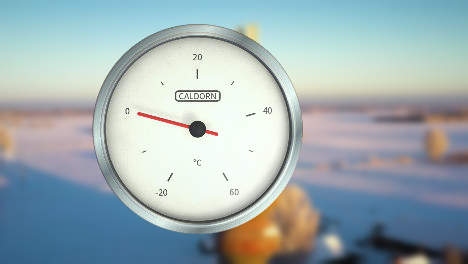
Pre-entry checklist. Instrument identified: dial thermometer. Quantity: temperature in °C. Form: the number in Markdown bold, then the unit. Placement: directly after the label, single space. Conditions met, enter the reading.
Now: **0** °C
